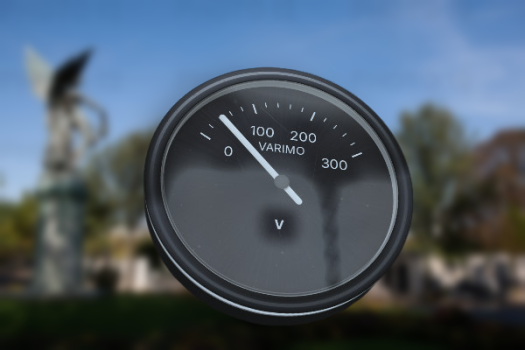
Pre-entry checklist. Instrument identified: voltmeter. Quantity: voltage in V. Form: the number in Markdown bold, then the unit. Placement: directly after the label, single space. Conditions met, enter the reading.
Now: **40** V
